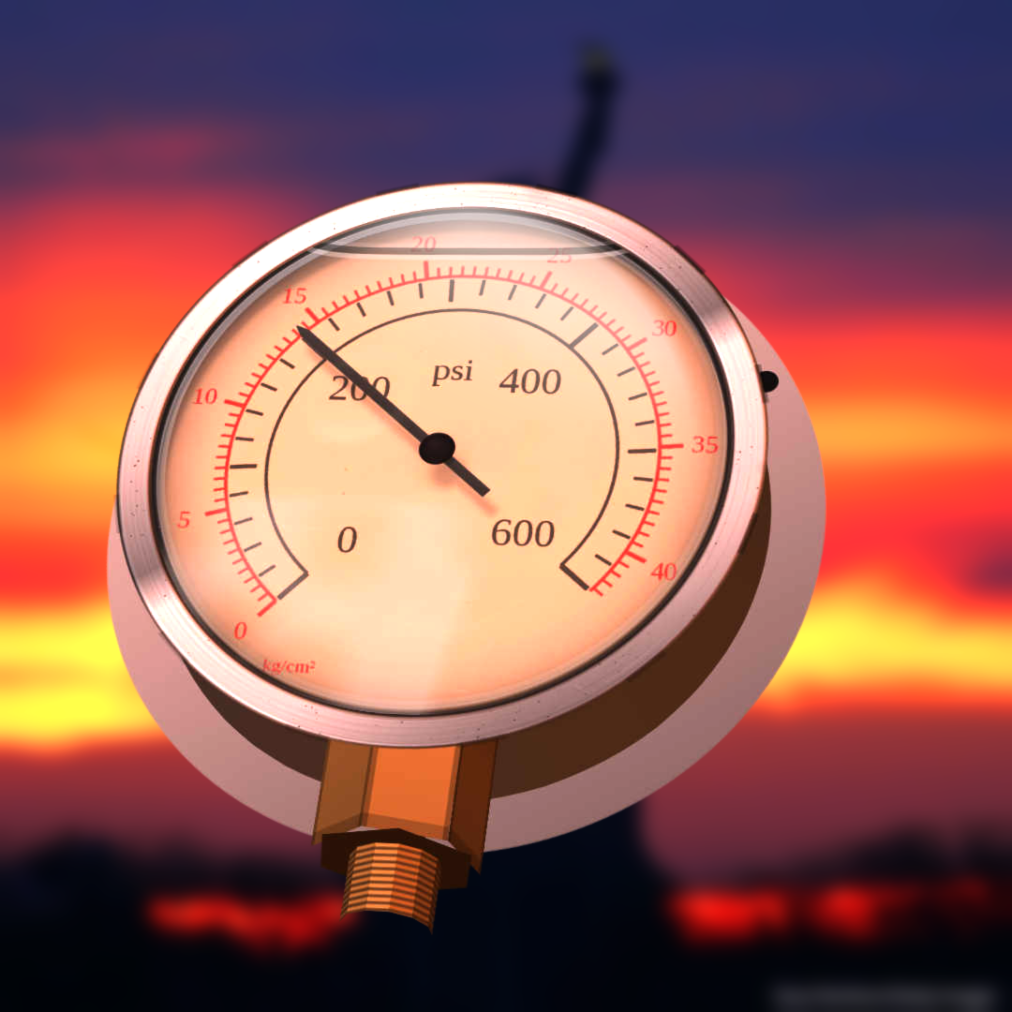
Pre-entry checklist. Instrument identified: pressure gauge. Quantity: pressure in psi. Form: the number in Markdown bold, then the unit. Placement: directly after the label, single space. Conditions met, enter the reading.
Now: **200** psi
